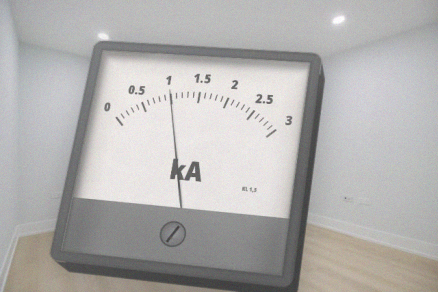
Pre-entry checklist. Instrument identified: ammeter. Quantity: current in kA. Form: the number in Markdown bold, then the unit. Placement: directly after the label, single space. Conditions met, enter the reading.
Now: **1** kA
